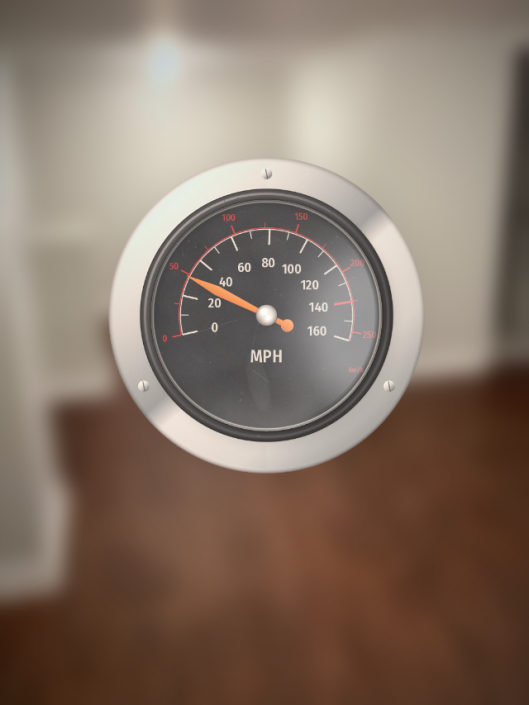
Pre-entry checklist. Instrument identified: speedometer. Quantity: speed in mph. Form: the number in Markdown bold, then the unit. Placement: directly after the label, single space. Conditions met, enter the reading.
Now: **30** mph
